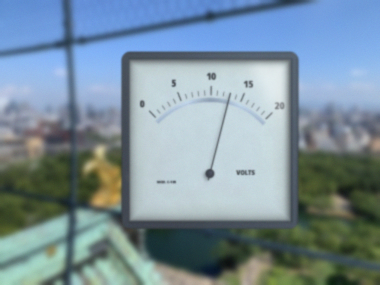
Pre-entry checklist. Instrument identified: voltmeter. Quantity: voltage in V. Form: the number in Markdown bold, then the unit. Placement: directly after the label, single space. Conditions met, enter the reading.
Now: **13** V
